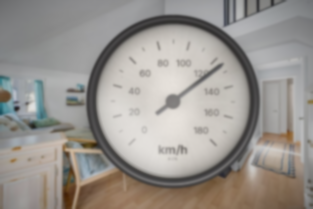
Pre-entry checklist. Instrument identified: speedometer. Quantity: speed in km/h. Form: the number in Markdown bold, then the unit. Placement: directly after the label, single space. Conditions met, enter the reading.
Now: **125** km/h
